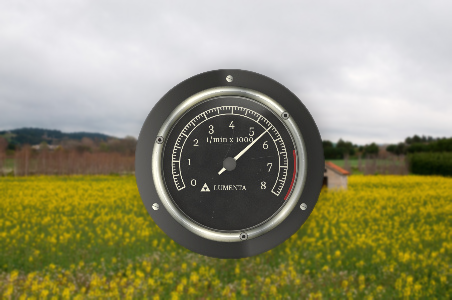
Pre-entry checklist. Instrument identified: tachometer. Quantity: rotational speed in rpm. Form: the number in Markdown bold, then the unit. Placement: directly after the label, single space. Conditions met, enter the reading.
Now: **5500** rpm
